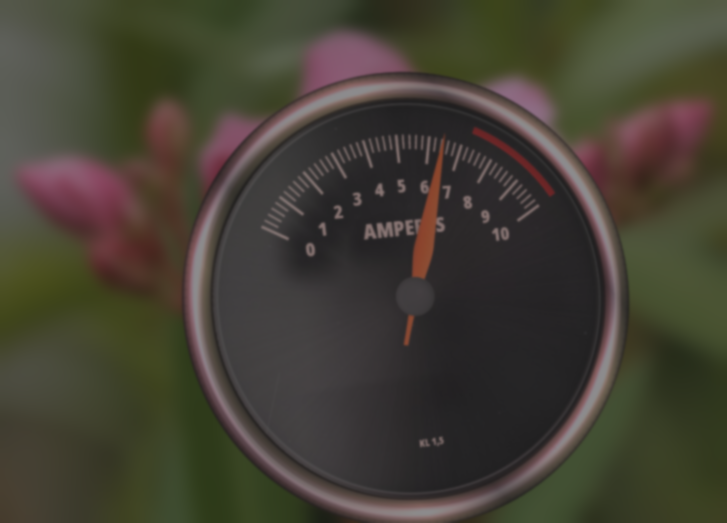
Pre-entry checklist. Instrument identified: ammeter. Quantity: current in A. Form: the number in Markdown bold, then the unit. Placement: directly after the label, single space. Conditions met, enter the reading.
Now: **6.4** A
